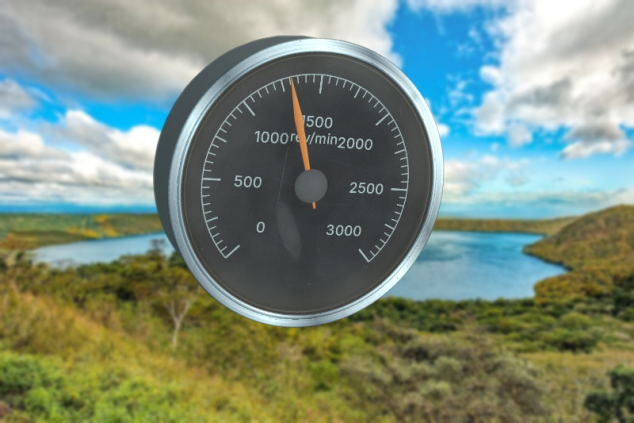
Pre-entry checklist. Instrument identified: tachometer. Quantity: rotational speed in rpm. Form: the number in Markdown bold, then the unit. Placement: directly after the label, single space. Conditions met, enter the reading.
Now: **1300** rpm
